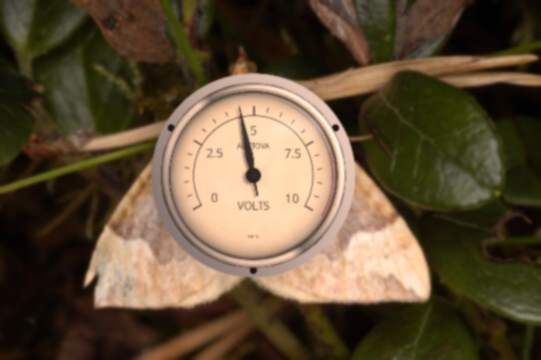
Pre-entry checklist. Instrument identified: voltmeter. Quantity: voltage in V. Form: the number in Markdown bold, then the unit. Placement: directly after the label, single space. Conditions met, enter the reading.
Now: **4.5** V
